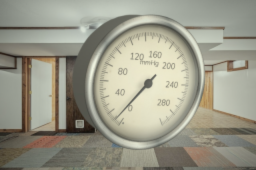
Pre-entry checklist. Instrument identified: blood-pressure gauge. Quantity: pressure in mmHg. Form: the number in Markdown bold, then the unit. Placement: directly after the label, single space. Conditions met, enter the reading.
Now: **10** mmHg
